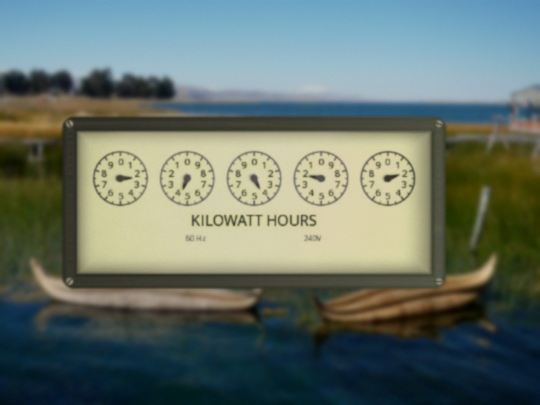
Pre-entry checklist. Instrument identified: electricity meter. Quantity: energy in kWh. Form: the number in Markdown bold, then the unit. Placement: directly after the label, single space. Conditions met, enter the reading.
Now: **24422** kWh
